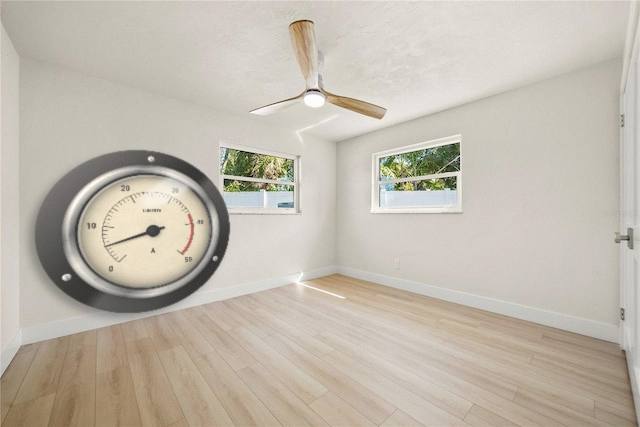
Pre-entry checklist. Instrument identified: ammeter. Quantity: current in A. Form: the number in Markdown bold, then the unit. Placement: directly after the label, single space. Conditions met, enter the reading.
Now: **5** A
